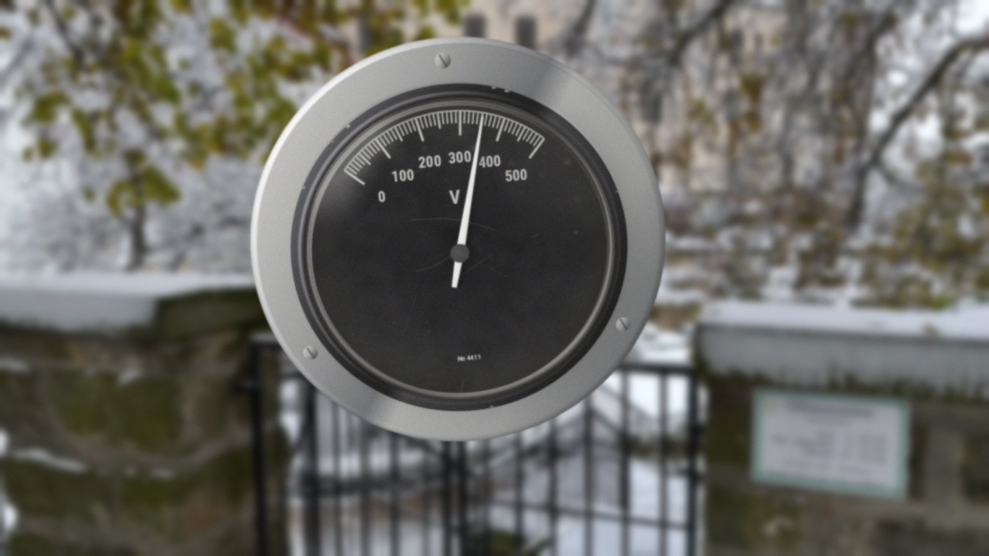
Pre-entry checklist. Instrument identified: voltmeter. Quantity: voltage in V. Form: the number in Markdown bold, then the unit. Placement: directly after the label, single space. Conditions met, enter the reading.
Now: **350** V
